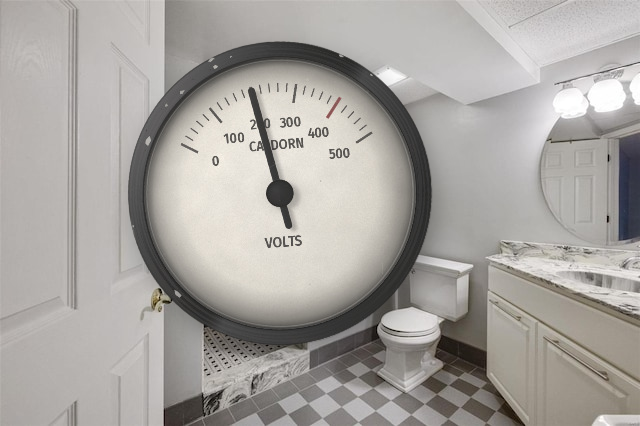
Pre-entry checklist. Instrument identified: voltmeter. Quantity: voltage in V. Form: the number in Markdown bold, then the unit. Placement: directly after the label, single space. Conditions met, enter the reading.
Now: **200** V
